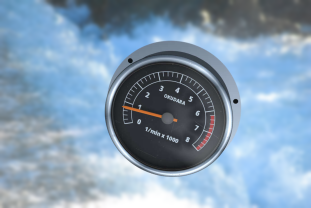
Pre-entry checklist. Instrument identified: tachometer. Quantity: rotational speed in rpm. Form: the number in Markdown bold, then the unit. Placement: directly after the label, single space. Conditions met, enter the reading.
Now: **800** rpm
